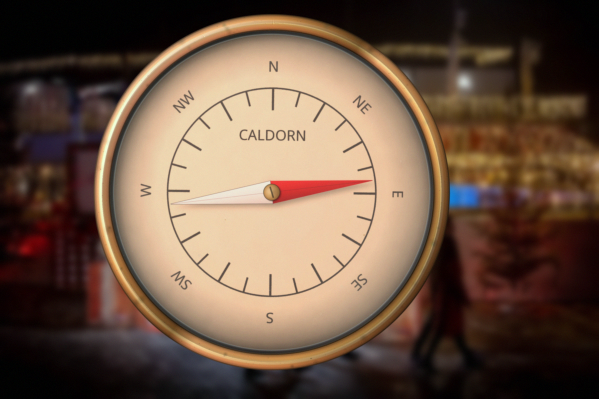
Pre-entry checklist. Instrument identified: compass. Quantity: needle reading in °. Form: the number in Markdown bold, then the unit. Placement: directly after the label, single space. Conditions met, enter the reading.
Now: **82.5** °
